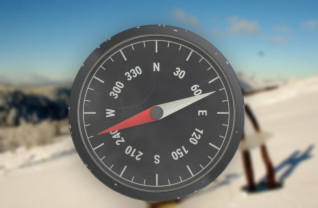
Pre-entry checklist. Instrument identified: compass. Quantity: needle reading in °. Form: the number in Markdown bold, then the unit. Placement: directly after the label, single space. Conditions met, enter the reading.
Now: **250** °
